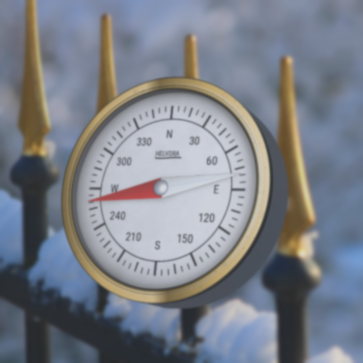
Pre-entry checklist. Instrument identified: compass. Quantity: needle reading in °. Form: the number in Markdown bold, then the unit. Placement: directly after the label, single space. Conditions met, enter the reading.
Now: **260** °
